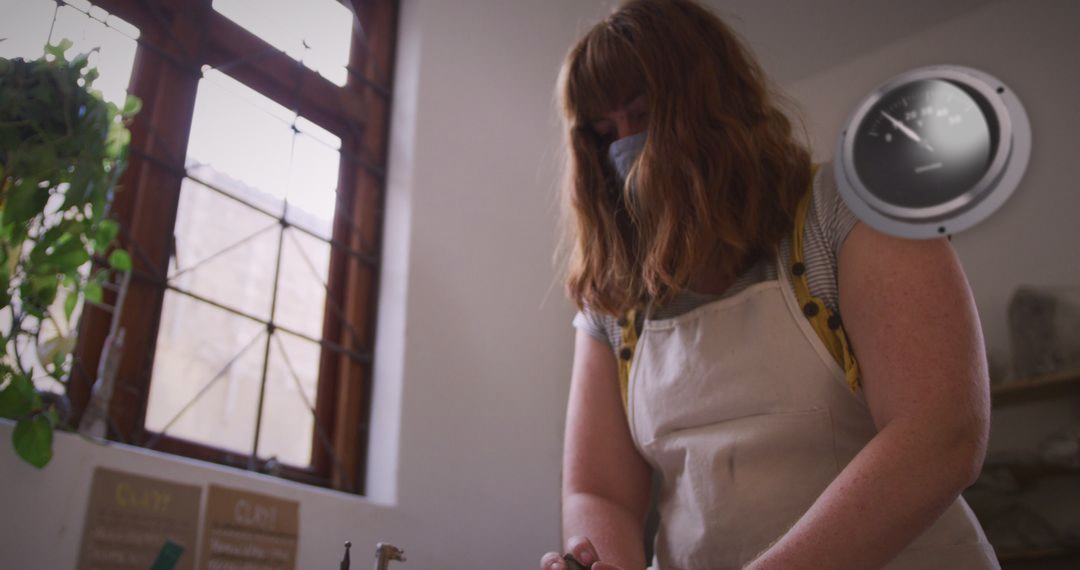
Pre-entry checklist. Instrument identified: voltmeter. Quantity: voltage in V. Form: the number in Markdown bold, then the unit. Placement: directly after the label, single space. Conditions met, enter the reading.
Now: **10** V
